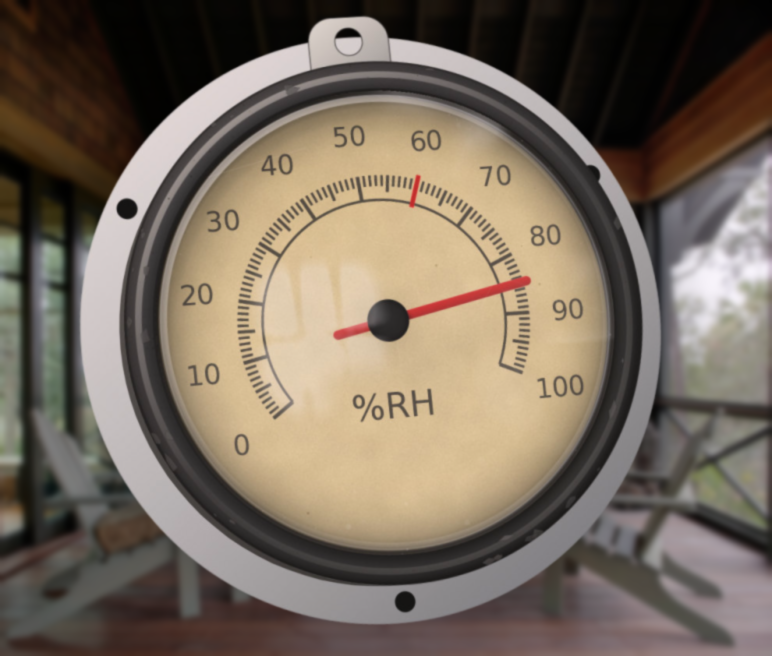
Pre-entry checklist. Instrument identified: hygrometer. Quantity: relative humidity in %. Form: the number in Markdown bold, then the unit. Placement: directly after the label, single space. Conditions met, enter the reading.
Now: **85** %
